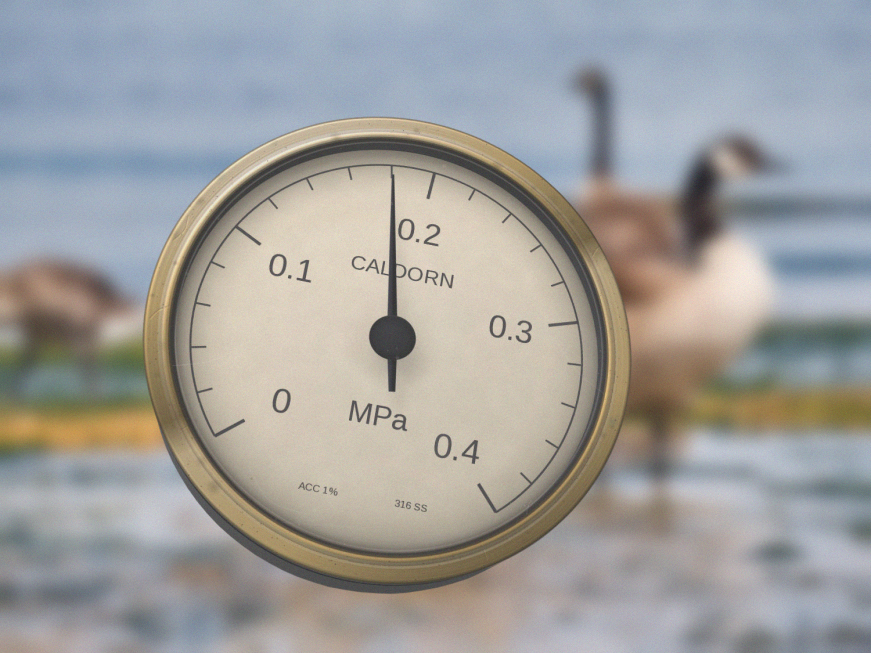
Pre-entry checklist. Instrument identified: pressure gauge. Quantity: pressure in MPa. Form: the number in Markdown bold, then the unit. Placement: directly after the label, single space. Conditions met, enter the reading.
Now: **0.18** MPa
